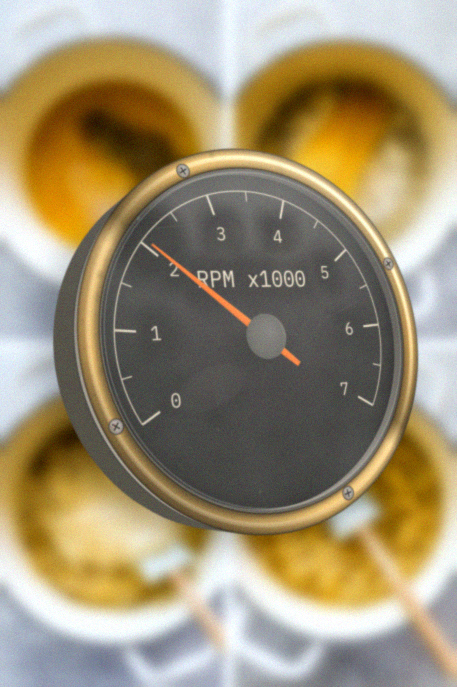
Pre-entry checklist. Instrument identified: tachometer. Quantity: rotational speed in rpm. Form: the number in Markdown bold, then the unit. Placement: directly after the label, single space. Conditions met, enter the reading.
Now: **2000** rpm
